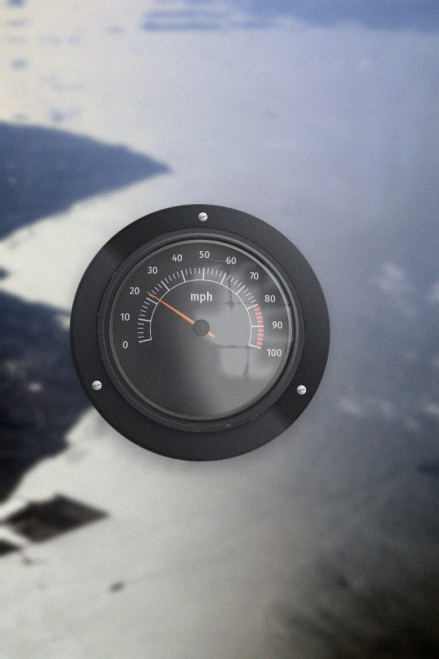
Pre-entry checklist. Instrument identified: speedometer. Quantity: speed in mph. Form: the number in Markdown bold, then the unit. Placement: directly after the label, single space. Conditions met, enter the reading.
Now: **22** mph
